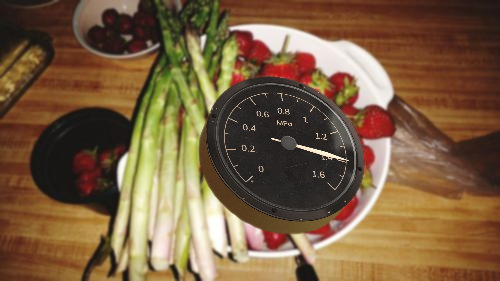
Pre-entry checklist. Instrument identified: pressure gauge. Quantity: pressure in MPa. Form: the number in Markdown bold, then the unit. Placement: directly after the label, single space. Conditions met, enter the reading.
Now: **1.4** MPa
